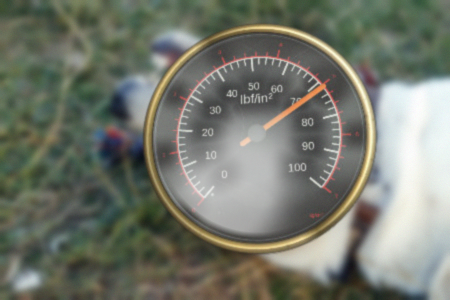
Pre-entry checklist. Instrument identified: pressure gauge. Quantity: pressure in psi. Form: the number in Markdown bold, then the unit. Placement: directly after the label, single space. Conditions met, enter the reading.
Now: **72** psi
